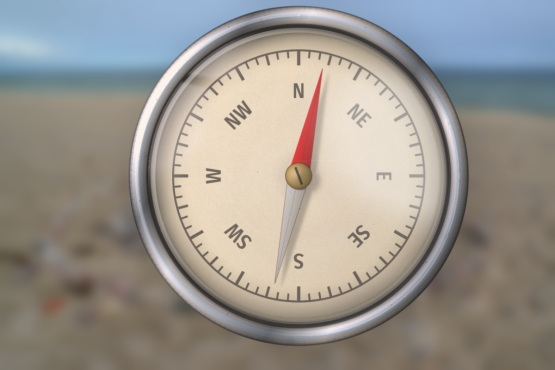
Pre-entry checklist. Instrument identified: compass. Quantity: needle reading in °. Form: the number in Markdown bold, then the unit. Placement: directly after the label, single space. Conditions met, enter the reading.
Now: **12.5** °
